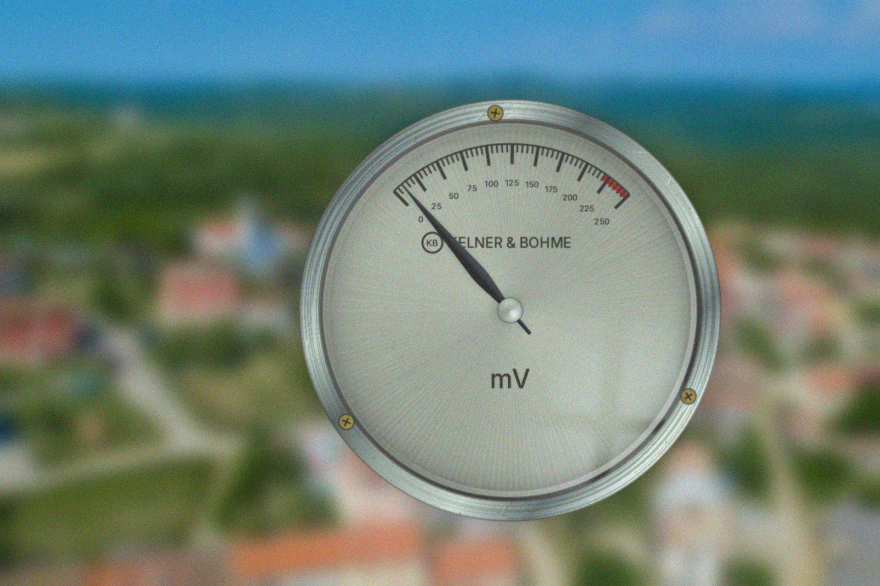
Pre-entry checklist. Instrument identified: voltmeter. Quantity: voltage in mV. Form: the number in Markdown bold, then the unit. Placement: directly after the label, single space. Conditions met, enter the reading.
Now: **10** mV
